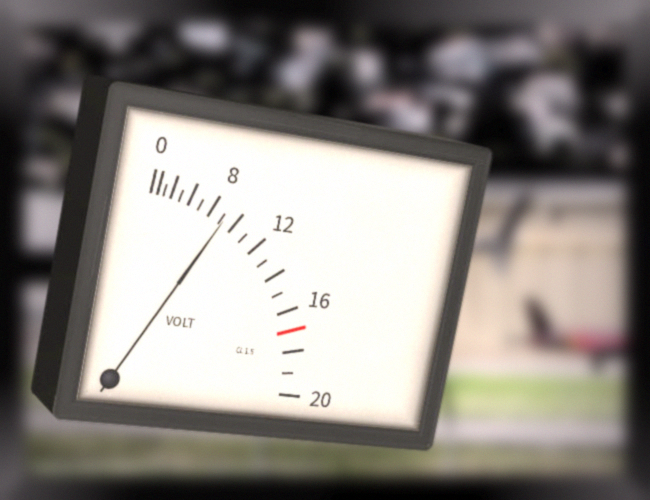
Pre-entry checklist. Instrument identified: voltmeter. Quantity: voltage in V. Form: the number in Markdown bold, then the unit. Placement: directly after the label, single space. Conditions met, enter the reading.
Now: **9** V
